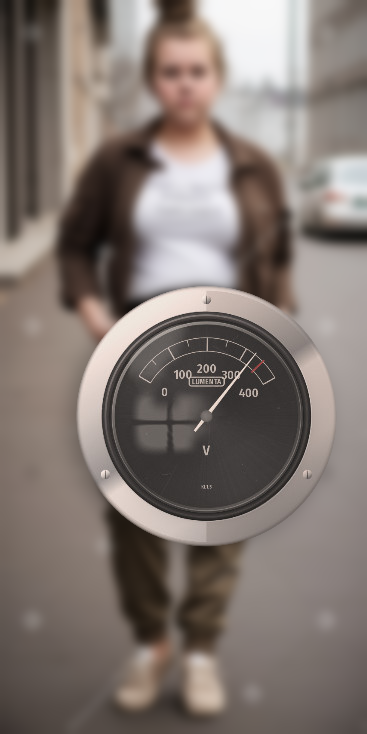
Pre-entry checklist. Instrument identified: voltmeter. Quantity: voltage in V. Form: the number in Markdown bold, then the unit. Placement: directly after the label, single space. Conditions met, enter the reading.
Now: **325** V
